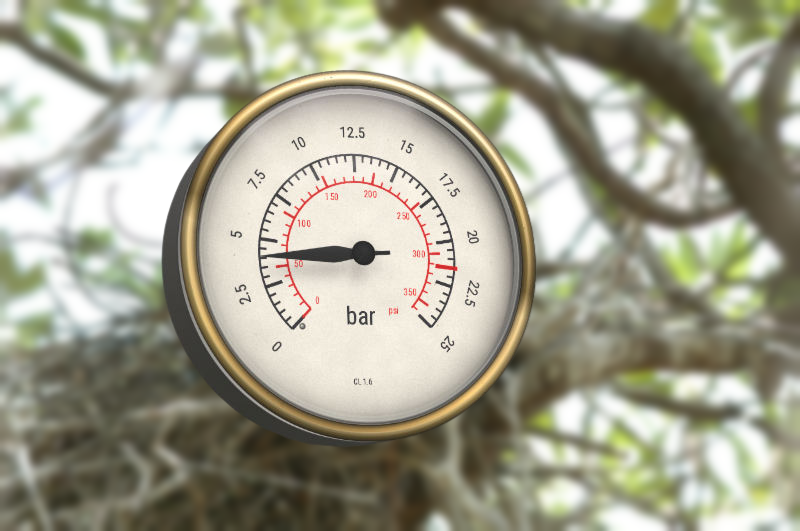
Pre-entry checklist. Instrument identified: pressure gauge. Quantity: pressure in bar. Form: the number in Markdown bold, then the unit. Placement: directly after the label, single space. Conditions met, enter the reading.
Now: **4** bar
